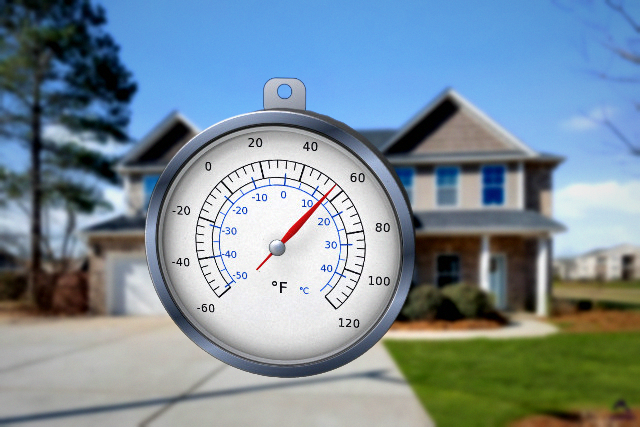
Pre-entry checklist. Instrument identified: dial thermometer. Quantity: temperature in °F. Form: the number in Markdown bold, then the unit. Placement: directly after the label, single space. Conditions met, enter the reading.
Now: **56** °F
